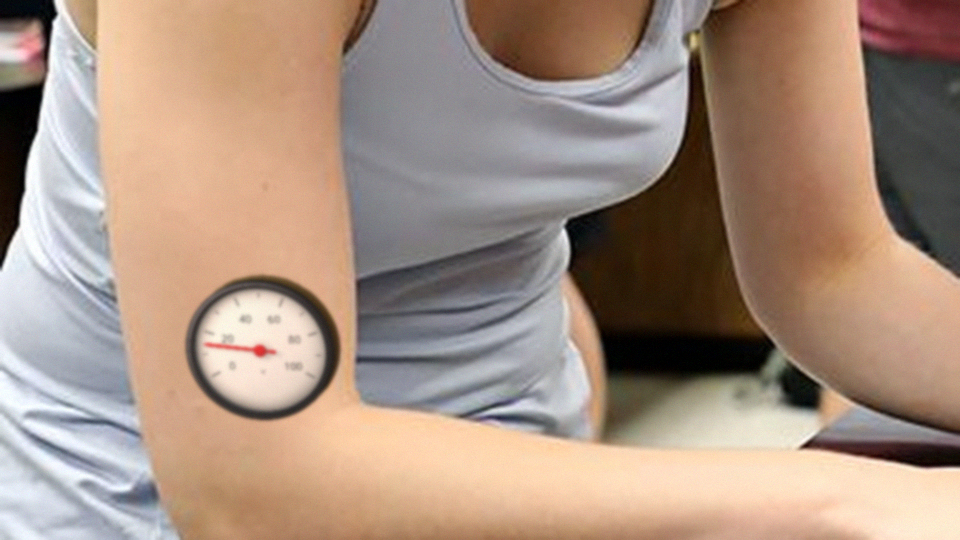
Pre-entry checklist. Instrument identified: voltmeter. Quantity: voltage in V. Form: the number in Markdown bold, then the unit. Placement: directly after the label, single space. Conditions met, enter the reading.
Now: **15** V
